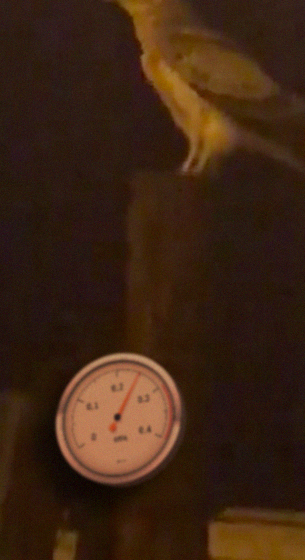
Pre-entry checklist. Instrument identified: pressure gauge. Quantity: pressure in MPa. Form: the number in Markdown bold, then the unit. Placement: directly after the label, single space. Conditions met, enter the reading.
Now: **0.25** MPa
